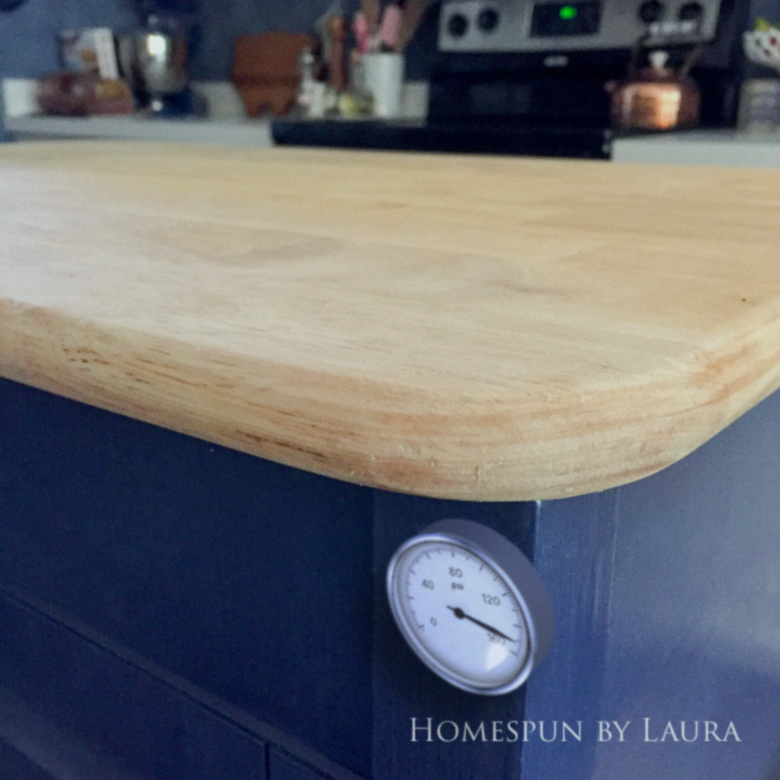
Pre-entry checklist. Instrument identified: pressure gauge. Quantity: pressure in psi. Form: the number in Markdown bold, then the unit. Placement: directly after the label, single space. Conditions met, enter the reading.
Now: **150** psi
